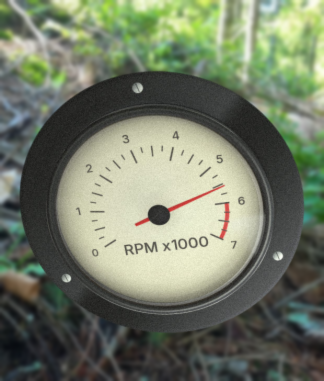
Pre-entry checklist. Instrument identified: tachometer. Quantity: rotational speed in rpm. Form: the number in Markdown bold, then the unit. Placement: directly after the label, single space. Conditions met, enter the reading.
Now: **5500** rpm
